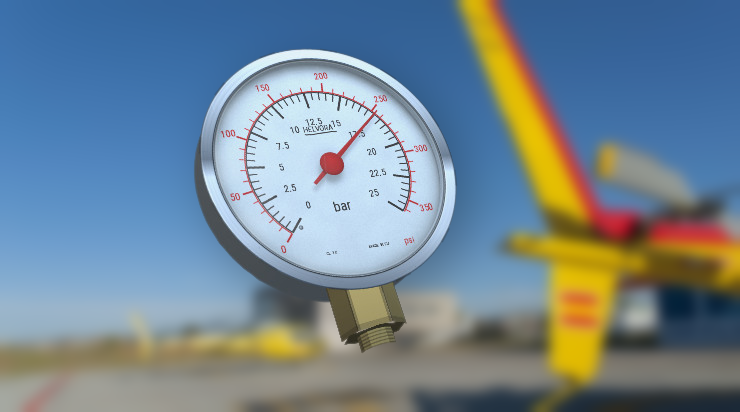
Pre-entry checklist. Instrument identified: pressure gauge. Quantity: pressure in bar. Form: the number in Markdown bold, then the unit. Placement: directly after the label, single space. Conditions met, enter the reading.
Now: **17.5** bar
